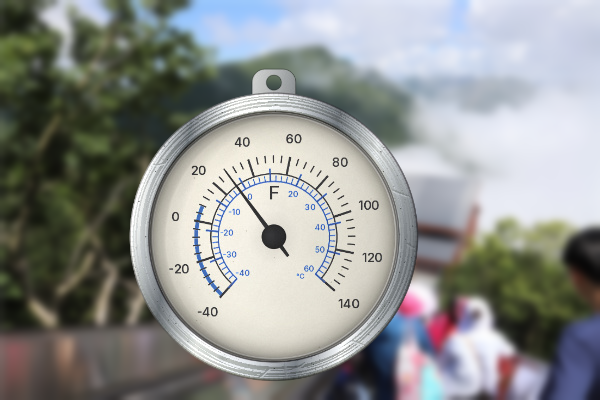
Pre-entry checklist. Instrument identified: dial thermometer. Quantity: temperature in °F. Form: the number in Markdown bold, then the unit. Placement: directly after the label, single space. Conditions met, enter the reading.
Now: **28** °F
